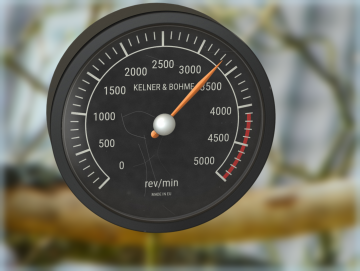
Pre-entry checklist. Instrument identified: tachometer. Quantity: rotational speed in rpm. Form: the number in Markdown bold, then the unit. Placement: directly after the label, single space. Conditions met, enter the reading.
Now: **3300** rpm
